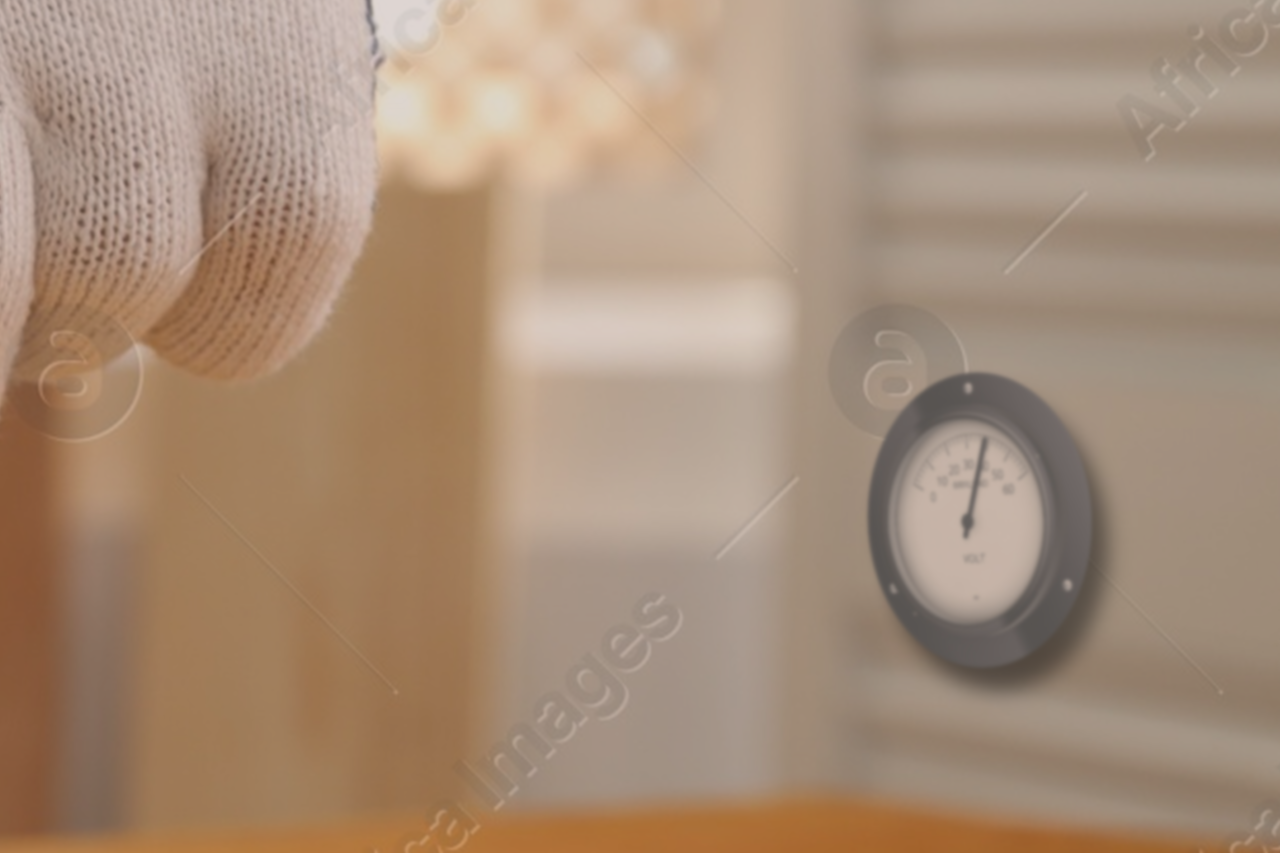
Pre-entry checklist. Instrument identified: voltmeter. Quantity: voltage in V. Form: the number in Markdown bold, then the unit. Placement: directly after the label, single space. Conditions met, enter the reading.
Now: **40** V
